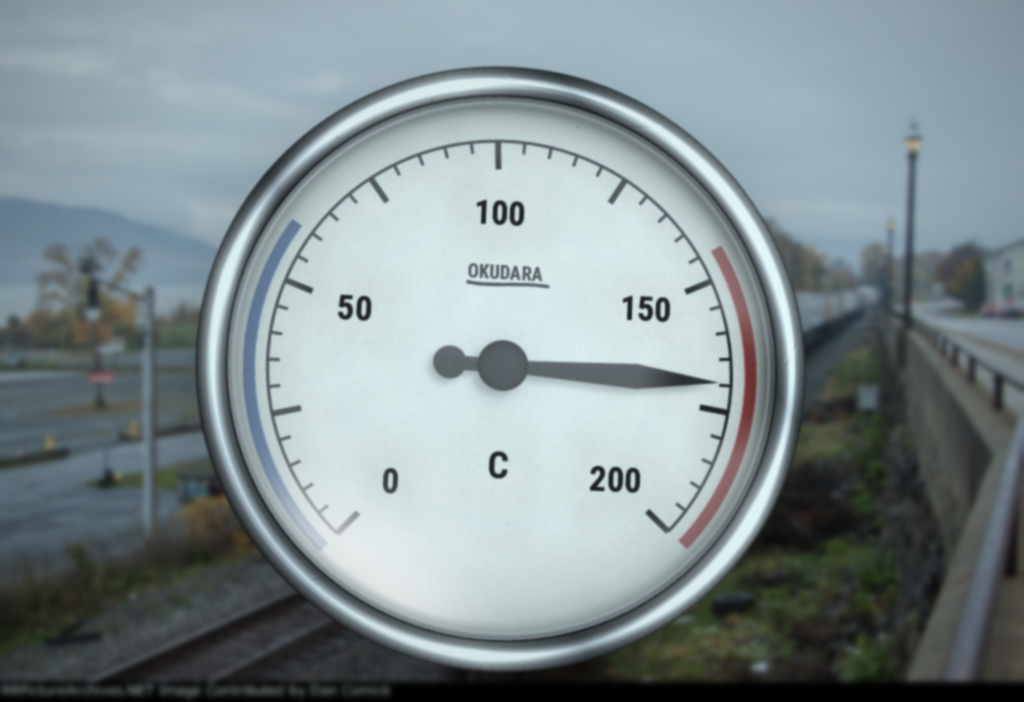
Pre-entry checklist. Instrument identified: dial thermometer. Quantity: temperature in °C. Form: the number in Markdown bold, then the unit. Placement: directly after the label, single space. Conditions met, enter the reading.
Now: **170** °C
